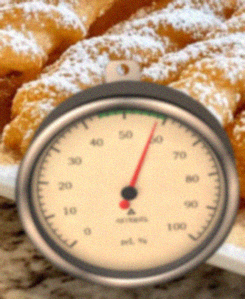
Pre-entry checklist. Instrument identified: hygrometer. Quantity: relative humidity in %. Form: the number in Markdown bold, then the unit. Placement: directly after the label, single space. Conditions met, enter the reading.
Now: **58** %
